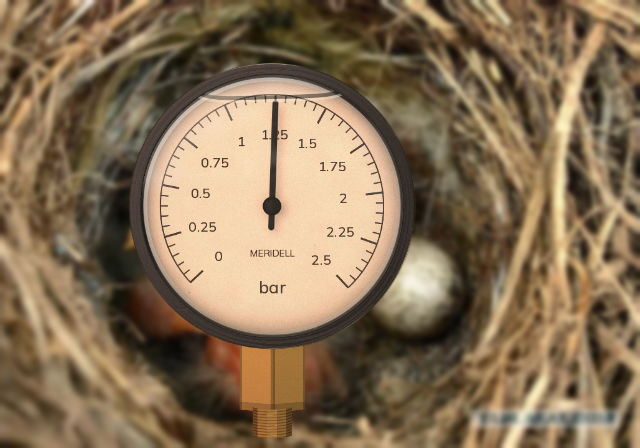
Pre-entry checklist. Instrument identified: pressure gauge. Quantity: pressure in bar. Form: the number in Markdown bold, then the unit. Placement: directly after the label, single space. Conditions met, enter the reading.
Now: **1.25** bar
